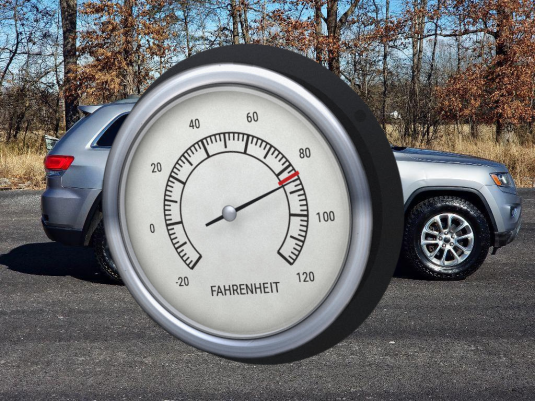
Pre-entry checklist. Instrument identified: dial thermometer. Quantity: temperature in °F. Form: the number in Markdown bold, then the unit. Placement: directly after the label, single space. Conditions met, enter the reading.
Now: **86** °F
